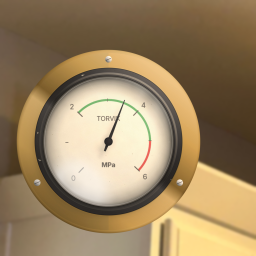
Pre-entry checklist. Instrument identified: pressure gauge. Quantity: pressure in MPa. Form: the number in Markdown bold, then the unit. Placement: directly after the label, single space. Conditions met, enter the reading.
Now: **3.5** MPa
